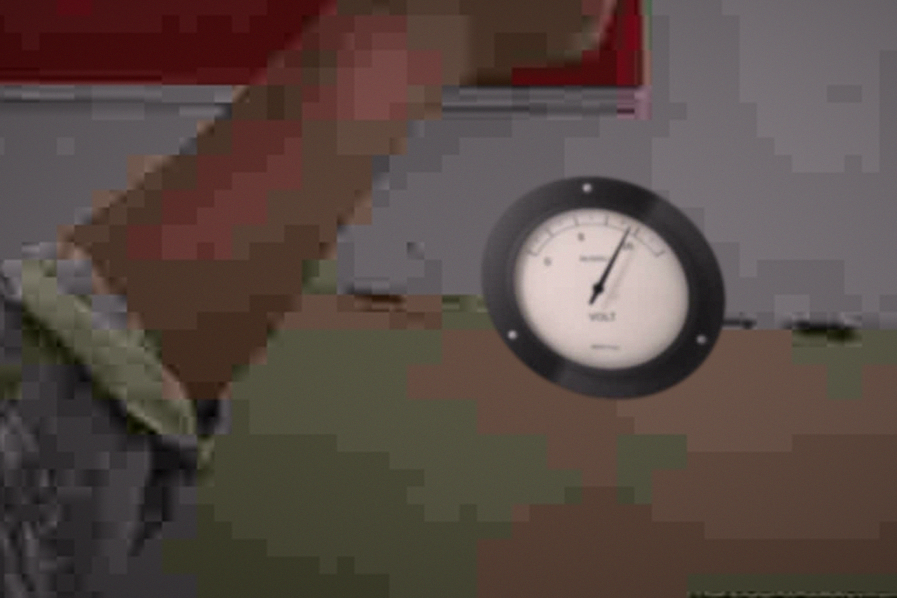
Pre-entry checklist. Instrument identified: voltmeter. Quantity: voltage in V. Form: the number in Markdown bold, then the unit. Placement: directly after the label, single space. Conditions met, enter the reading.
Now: **15** V
